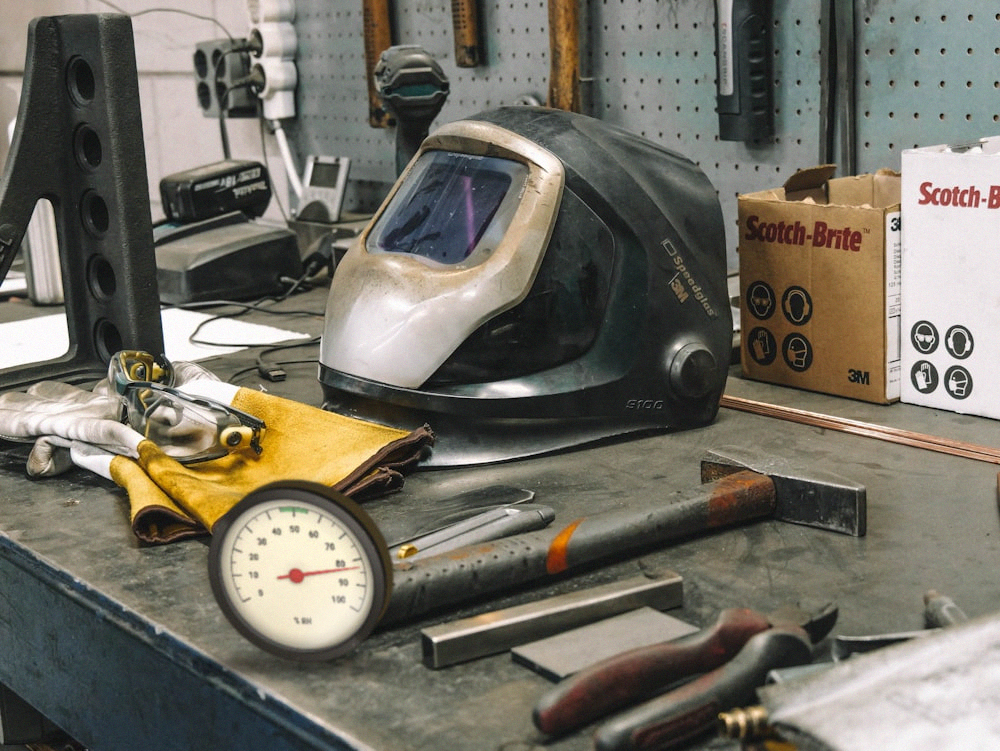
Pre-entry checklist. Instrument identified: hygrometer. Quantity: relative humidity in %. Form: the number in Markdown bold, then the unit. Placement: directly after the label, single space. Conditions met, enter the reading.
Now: **82.5** %
